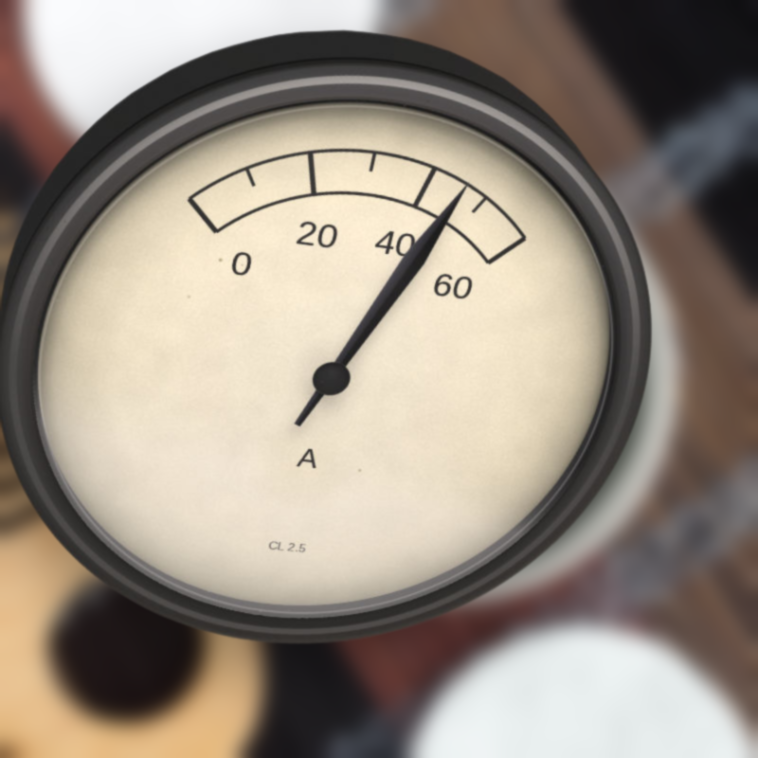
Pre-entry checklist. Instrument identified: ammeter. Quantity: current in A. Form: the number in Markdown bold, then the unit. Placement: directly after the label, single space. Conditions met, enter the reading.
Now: **45** A
